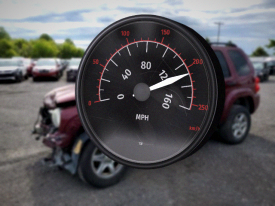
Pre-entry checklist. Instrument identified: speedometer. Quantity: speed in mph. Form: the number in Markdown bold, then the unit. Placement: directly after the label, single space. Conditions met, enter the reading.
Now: **130** mph
